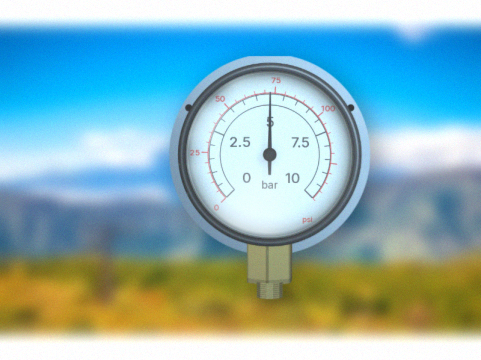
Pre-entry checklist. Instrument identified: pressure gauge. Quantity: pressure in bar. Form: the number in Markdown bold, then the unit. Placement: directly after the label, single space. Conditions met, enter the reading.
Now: **5** bar
